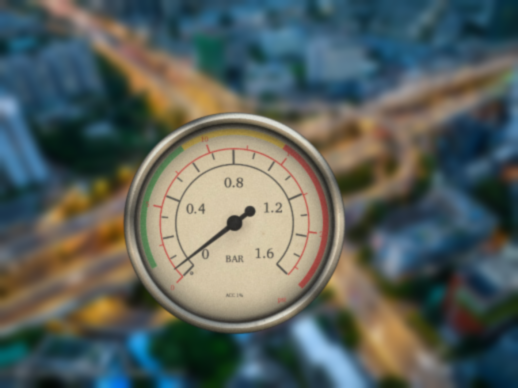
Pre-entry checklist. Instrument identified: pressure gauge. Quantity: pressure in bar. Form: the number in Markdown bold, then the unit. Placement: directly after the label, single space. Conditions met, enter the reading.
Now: **0.05** bar
